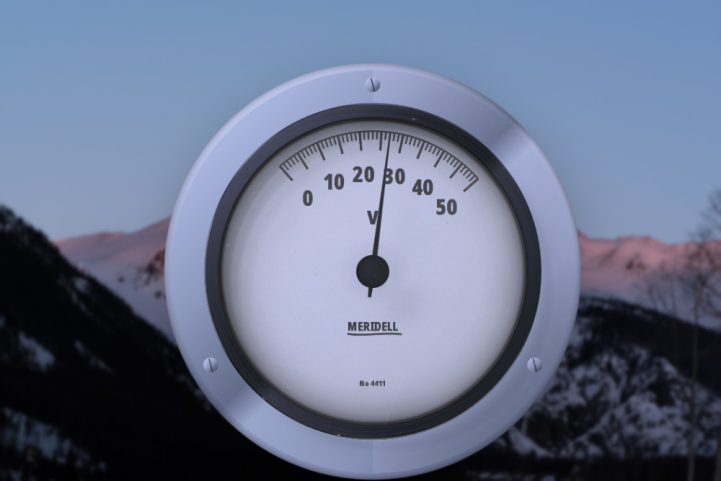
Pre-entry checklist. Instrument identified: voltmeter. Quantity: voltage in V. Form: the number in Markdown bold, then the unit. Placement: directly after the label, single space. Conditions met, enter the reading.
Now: **27** V
